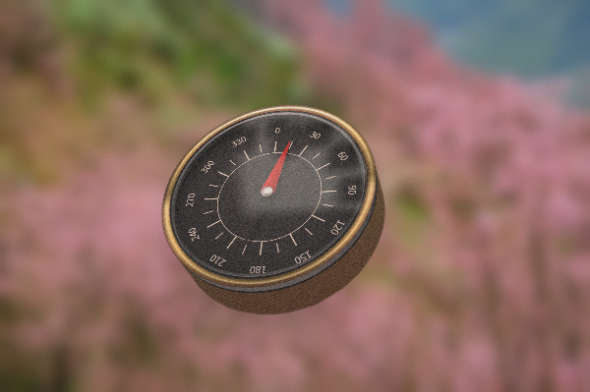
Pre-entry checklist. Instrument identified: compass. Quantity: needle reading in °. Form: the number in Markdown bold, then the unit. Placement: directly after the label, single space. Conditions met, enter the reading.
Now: **15** °
